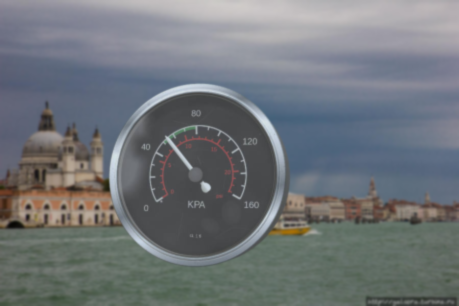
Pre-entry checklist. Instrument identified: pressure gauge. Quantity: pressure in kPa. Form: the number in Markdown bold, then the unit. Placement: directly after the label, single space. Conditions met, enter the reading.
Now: **55** kPa
